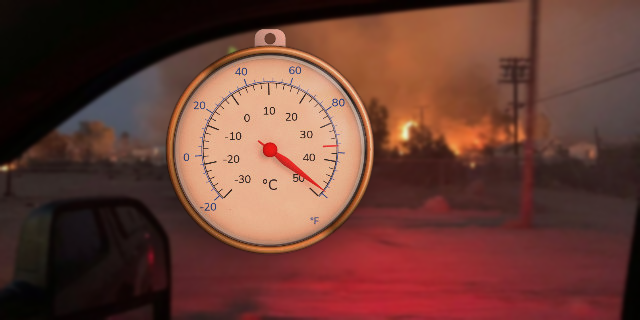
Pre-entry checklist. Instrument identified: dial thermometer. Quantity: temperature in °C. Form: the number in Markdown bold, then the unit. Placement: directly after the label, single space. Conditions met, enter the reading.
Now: **48** °C
